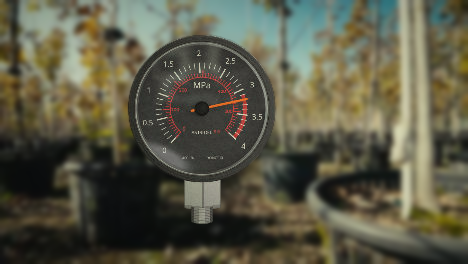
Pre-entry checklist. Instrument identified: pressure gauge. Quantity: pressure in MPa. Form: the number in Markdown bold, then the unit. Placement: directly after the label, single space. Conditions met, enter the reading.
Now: **3.2** MPa
